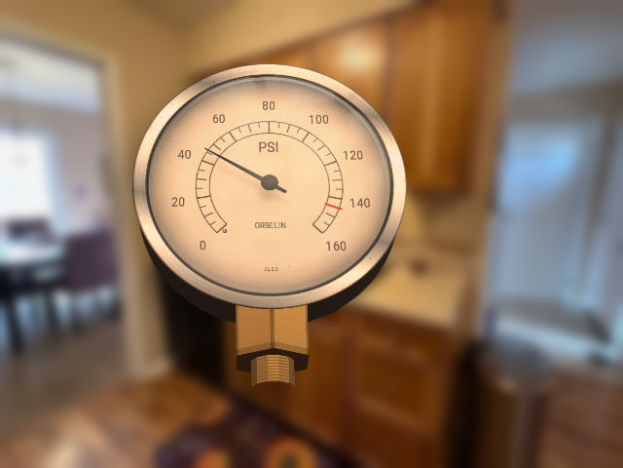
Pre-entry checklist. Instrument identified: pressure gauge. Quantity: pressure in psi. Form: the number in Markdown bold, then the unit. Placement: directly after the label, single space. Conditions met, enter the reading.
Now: **45** psi
